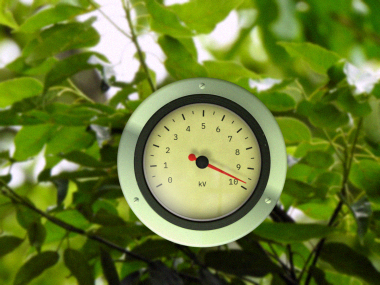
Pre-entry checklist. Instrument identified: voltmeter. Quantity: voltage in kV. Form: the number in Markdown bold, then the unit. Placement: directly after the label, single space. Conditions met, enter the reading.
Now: **9.75** kV
